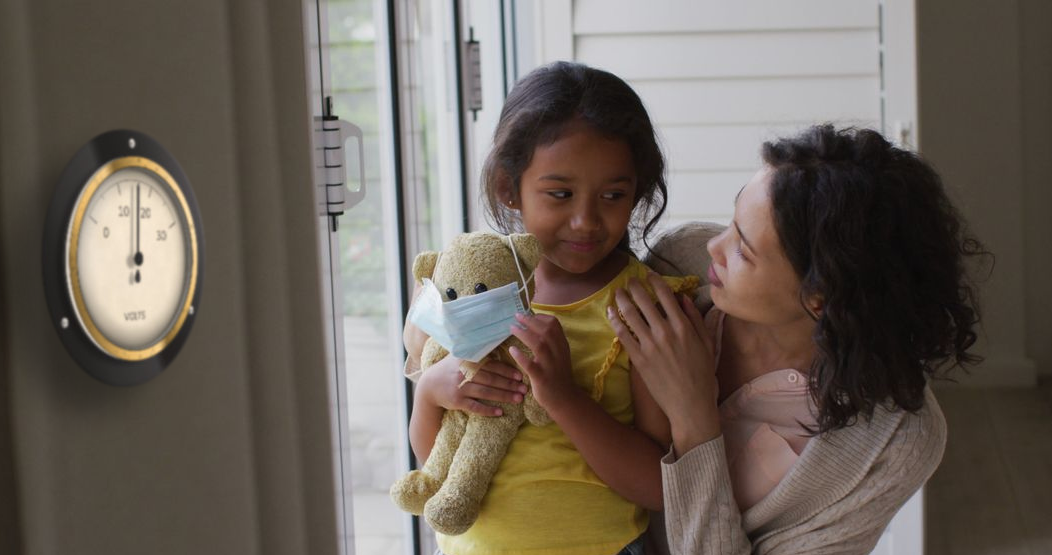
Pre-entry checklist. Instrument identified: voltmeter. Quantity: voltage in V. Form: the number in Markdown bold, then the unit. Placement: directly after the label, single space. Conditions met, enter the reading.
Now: **15** V
